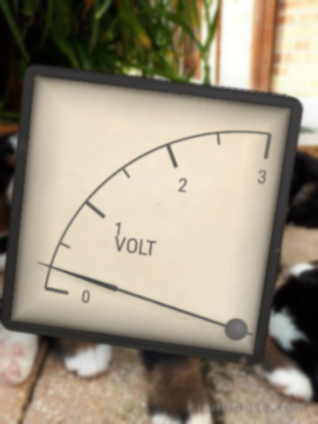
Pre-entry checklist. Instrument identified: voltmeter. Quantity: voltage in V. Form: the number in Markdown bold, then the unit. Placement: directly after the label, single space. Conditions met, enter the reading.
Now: **0.25** V
